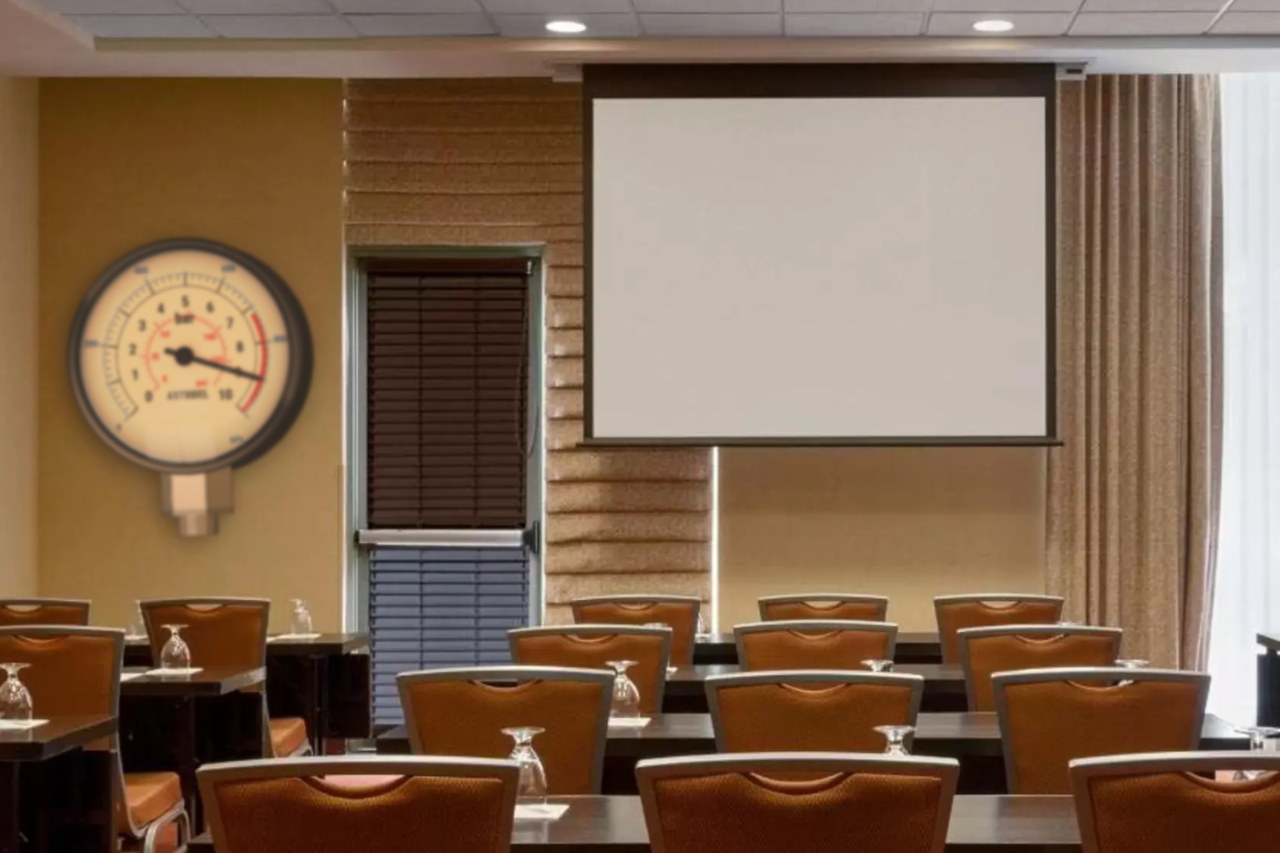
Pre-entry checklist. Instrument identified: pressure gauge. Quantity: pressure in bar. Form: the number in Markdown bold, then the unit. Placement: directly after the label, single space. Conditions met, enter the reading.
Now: **9** bar
